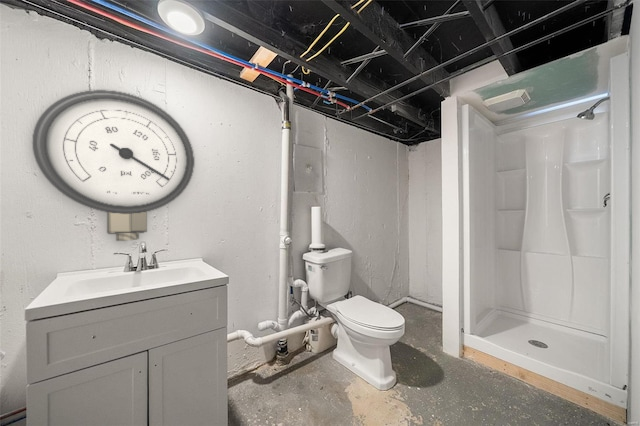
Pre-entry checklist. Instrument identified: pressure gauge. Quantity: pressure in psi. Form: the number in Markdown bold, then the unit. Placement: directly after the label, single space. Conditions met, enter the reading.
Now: **190** psi
